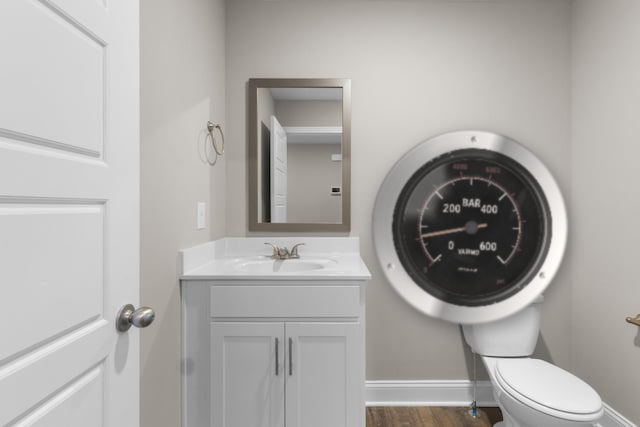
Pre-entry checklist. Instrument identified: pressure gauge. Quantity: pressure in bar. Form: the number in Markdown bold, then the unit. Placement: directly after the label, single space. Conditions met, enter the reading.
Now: **75** bar
